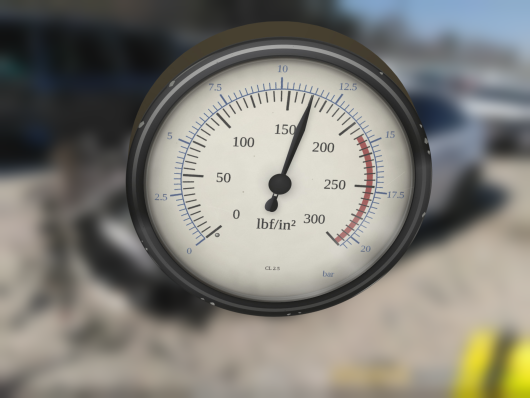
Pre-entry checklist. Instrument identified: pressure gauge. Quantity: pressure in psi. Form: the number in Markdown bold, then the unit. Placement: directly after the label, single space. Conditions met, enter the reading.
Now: **165** psi
